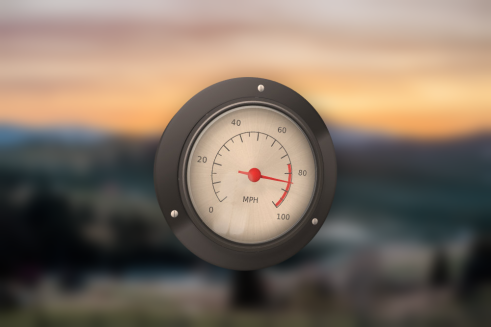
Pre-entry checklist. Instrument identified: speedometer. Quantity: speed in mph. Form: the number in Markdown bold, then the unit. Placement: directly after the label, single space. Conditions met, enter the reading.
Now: **85** mph
